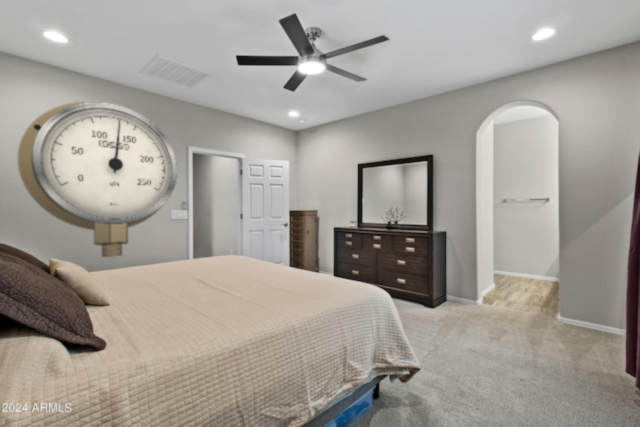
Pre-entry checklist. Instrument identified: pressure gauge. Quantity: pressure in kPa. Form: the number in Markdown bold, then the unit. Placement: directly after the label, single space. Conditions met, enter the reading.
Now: **130** kPa
